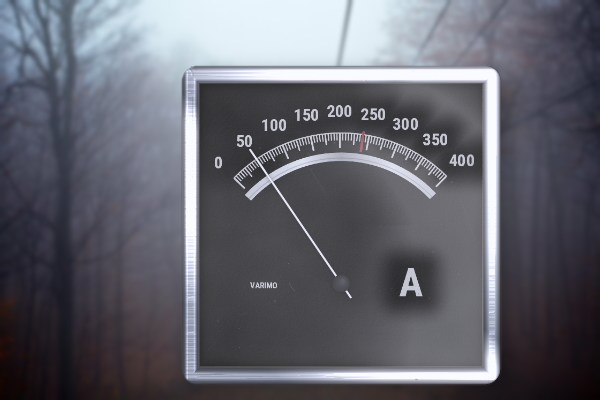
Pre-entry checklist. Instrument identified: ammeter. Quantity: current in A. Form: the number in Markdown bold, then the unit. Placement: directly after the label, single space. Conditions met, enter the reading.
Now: **50** A
